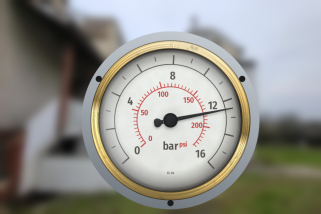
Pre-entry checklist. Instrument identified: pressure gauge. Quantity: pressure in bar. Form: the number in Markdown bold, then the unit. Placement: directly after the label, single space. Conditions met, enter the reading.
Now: **12.5** bar
